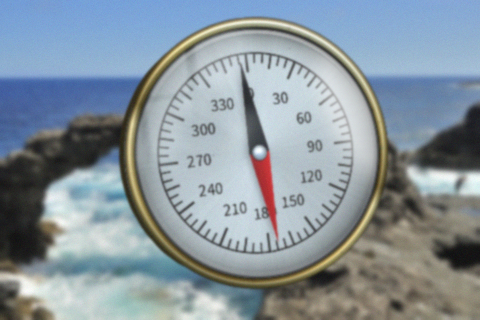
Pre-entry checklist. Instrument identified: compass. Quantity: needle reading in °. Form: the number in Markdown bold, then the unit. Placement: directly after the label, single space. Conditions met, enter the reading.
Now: **175** °
